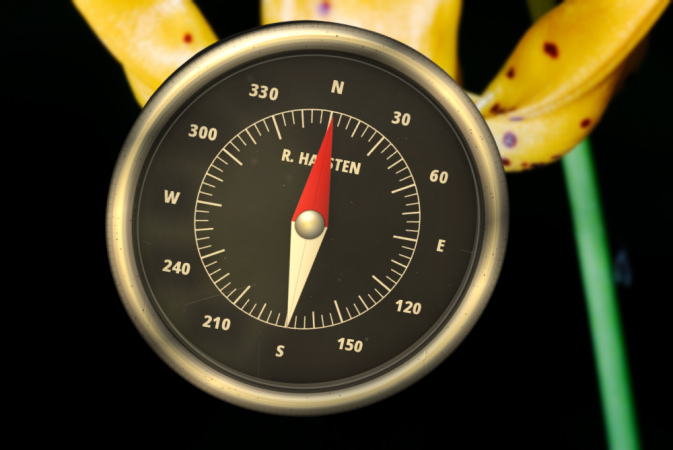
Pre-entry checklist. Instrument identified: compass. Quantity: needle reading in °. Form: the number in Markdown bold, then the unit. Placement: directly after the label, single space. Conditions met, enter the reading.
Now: **0** °
